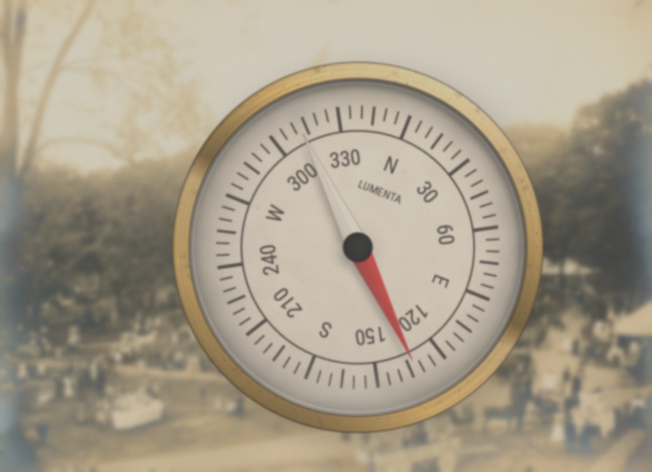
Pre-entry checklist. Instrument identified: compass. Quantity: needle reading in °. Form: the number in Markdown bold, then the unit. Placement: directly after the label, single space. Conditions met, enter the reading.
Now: **132.5** °
